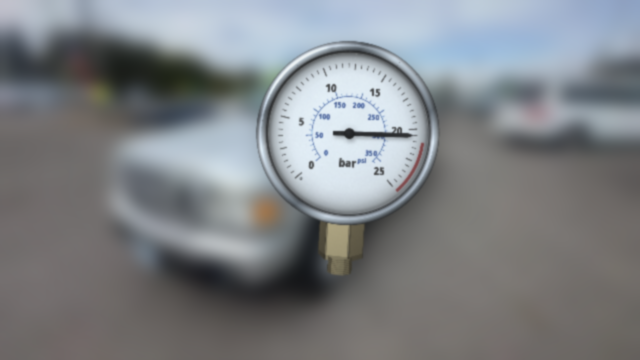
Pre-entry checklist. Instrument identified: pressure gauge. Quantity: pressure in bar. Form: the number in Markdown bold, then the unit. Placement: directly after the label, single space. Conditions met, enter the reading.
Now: **20.5** bar
